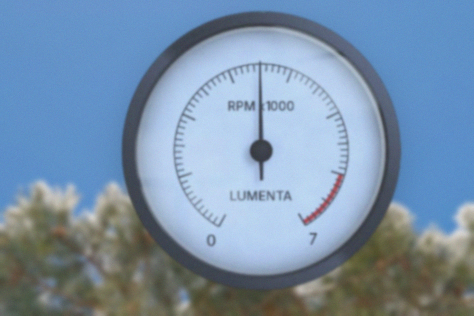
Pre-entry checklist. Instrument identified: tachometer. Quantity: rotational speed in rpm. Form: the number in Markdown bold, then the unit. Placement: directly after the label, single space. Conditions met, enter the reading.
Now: **3500** rpm
